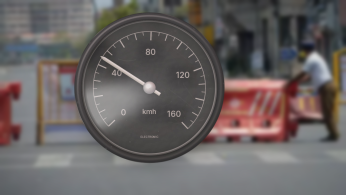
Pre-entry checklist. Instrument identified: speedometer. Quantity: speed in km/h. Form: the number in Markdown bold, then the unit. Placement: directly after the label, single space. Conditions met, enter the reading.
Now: **45** km/h
